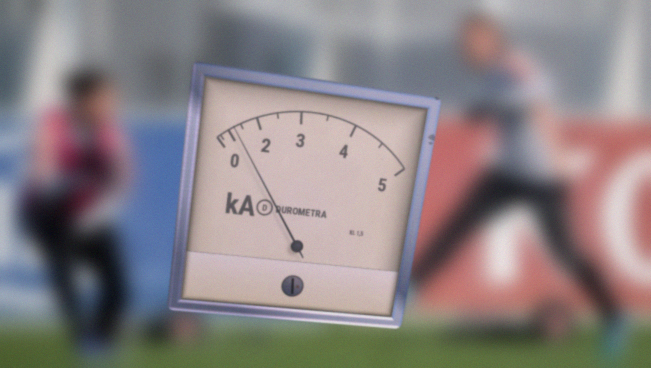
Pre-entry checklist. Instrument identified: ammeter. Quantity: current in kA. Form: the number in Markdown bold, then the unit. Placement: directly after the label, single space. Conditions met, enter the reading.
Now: **1.25** kA
